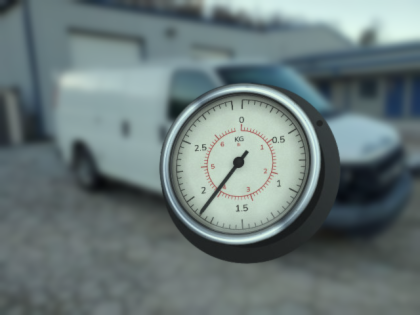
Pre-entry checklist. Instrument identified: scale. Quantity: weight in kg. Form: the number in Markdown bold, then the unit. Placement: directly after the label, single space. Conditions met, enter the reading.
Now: **1.85** kg
